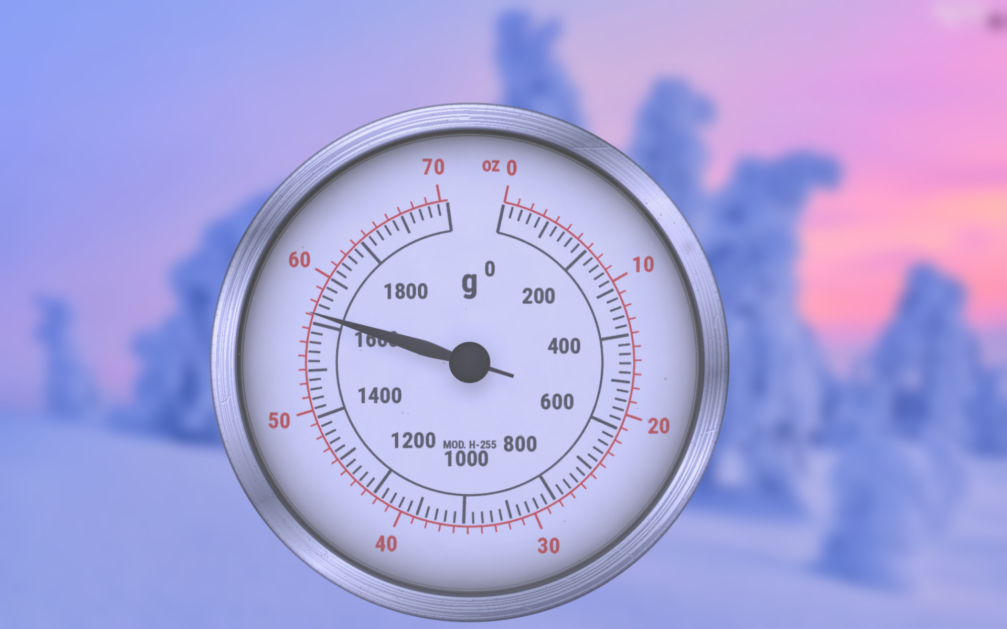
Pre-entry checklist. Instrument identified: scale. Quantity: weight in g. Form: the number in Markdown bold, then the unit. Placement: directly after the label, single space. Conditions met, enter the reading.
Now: **1620** g
